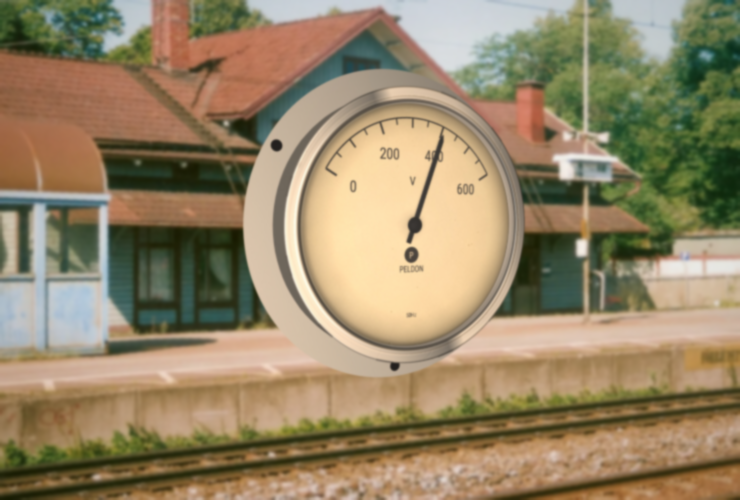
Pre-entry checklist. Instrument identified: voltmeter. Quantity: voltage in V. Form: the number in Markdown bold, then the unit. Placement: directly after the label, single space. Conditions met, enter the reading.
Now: **400** V
